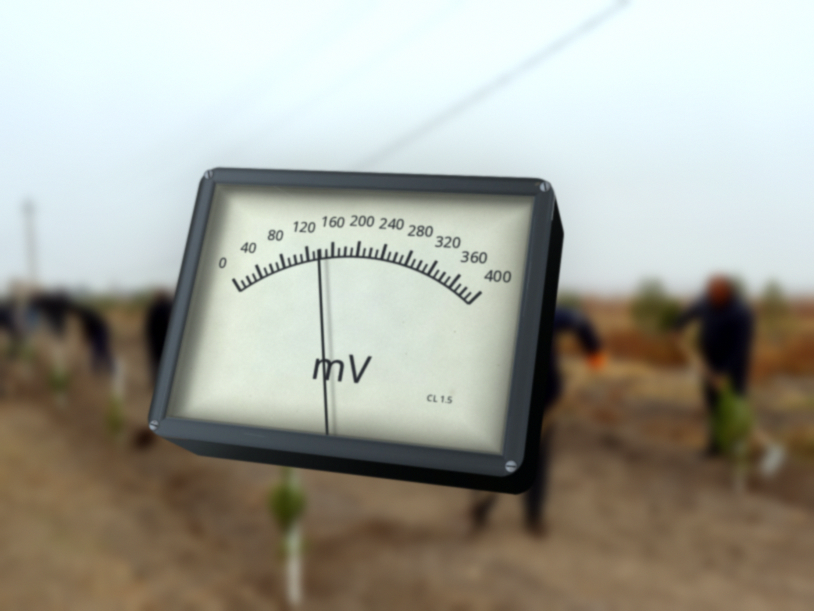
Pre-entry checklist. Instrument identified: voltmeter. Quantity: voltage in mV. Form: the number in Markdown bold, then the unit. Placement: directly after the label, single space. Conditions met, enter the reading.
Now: **140** mV
